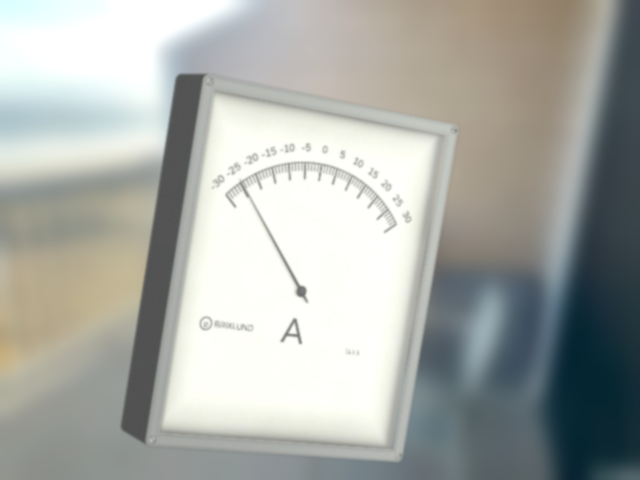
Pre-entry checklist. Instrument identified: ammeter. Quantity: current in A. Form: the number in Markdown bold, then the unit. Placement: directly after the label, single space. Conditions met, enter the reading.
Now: **-25** A
